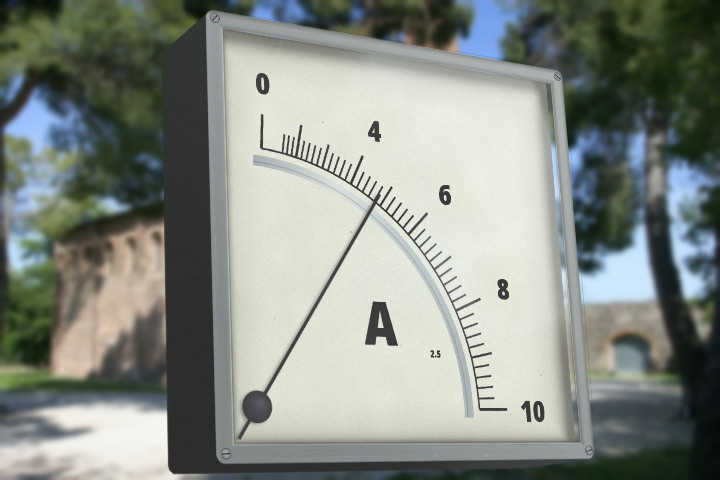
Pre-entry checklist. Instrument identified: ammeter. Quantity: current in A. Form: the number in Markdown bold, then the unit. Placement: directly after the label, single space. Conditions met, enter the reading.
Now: **4.8** A
